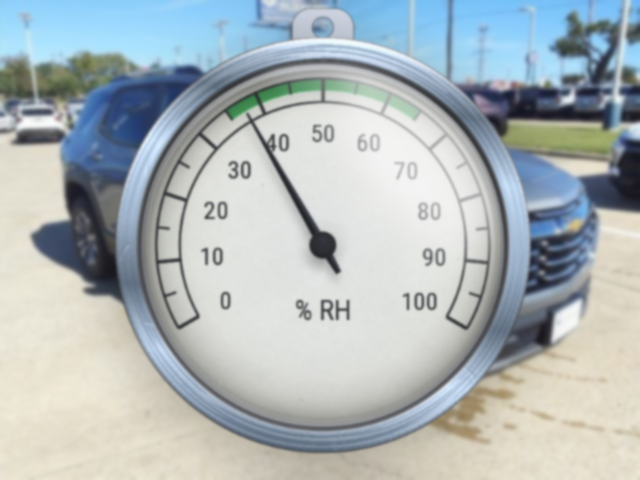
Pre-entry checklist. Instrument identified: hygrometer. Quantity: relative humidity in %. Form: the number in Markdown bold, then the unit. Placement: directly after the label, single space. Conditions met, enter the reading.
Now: **37.5** %
